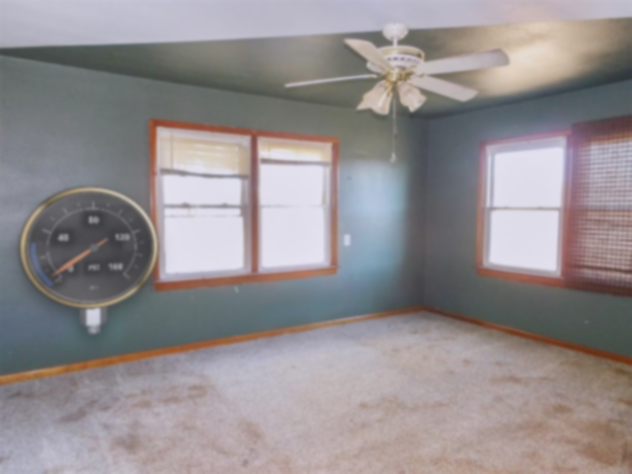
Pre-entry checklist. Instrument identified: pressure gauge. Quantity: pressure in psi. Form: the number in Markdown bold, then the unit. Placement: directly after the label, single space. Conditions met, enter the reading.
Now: **5** psi
